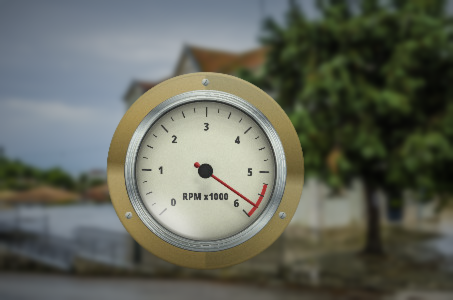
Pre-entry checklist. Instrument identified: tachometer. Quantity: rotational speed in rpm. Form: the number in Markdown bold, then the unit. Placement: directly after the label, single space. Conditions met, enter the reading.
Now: **5750** rpm
